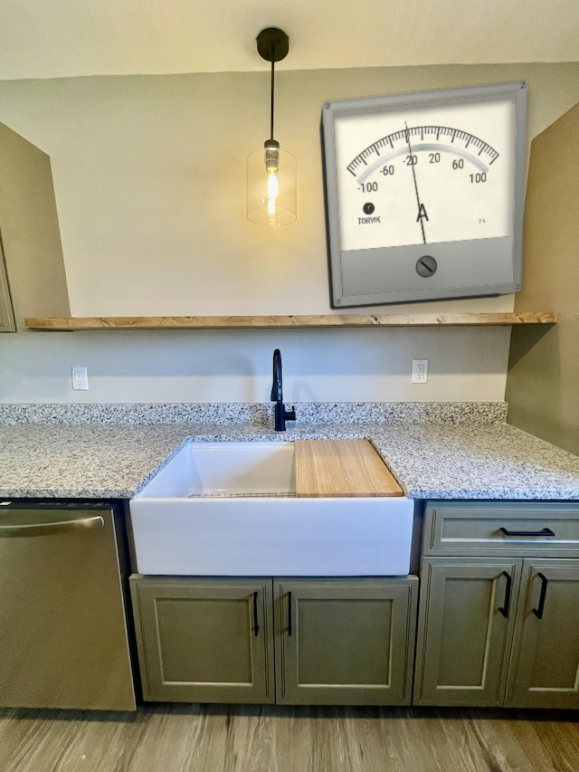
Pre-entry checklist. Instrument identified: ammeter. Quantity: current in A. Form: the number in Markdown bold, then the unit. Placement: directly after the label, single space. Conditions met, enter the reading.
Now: **-20** A
